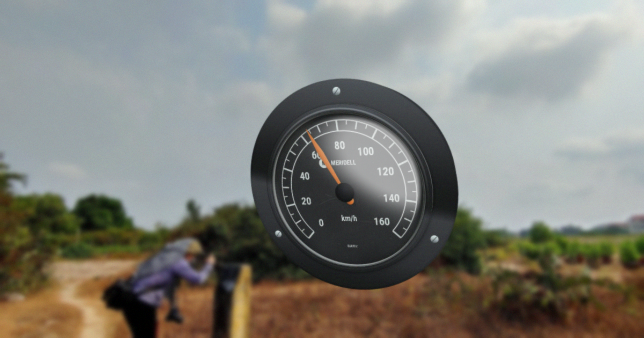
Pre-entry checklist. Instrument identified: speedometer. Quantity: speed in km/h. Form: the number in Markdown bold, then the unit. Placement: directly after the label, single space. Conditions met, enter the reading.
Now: **65** km/h
